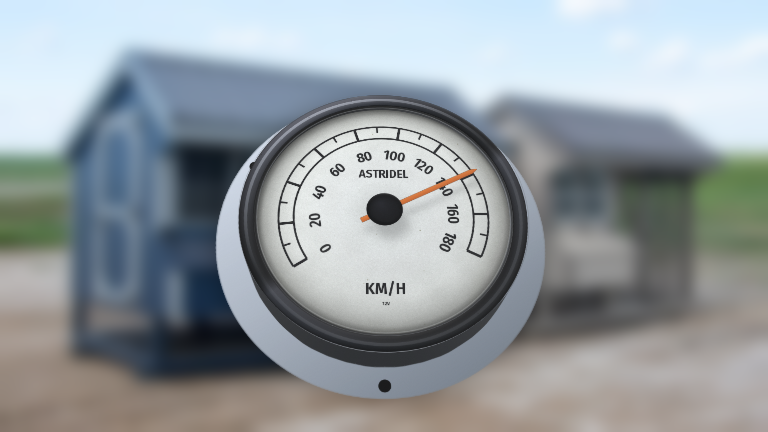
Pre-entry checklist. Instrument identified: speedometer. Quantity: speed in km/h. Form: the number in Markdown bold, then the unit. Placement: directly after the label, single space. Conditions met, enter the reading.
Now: **140** km/h
